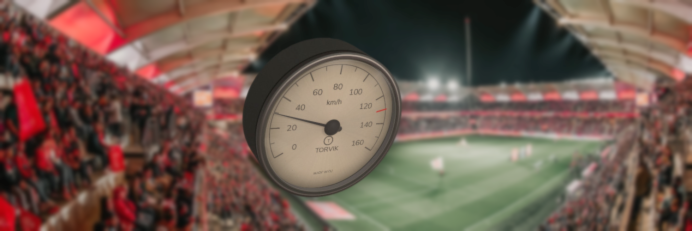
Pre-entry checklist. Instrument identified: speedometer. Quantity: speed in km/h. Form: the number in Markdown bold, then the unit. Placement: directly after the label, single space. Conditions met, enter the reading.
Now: **30** km/h
